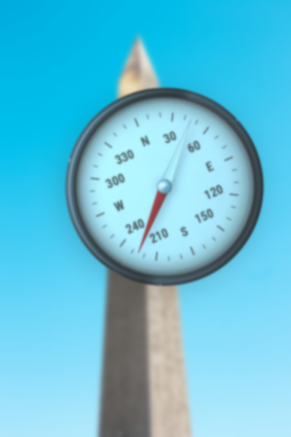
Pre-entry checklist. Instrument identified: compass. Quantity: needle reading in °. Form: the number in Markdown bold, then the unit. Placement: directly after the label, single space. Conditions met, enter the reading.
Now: **225** °
